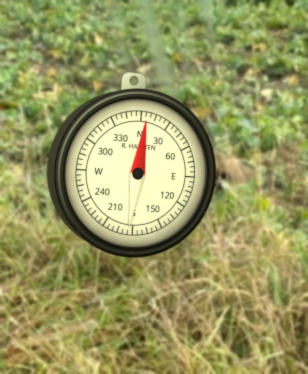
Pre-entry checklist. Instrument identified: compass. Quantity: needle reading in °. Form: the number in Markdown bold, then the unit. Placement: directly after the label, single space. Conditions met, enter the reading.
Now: **5** °
